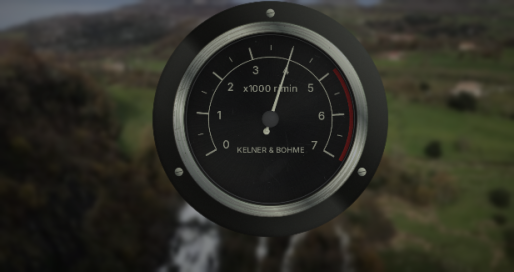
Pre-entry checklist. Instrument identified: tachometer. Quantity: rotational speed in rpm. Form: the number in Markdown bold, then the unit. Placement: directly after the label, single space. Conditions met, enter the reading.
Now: **4000** rpm
